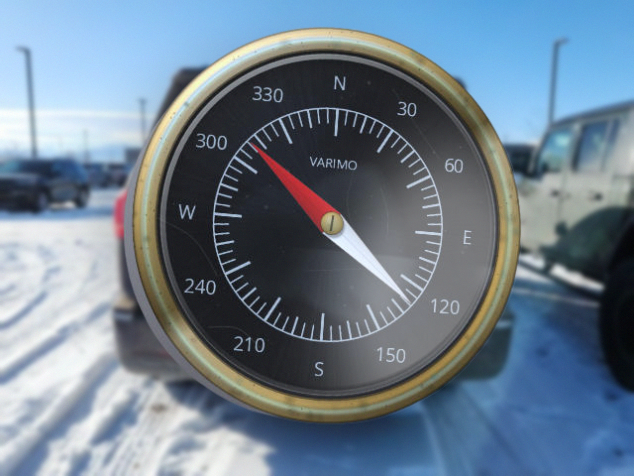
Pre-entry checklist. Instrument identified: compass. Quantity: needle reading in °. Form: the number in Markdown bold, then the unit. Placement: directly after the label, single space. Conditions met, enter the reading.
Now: **310** °
